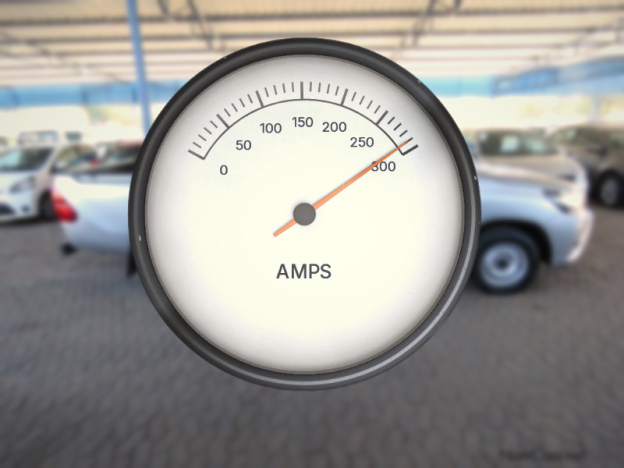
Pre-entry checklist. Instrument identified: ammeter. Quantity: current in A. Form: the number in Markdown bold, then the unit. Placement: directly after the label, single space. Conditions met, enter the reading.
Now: **290** A
